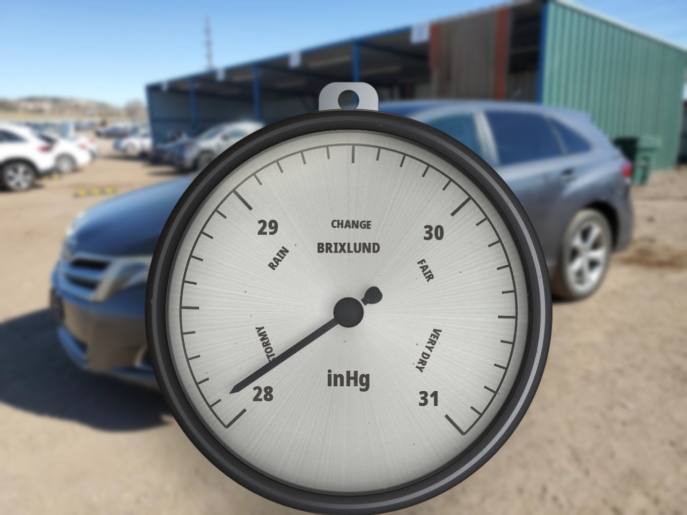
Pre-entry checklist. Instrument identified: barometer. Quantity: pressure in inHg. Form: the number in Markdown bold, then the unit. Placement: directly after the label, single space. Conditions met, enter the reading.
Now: **28.1** inHg
